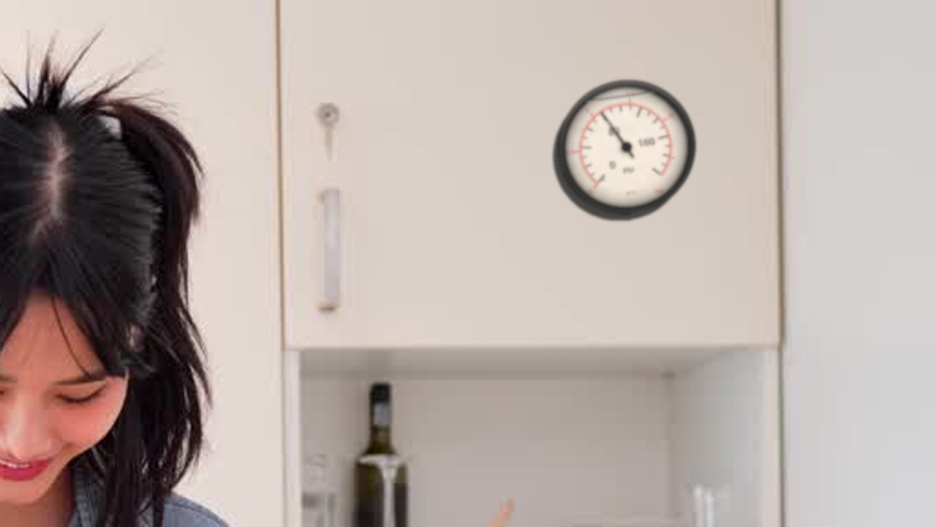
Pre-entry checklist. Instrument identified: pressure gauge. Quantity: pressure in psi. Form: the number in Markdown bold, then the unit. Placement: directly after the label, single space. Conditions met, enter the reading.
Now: **80** psi
